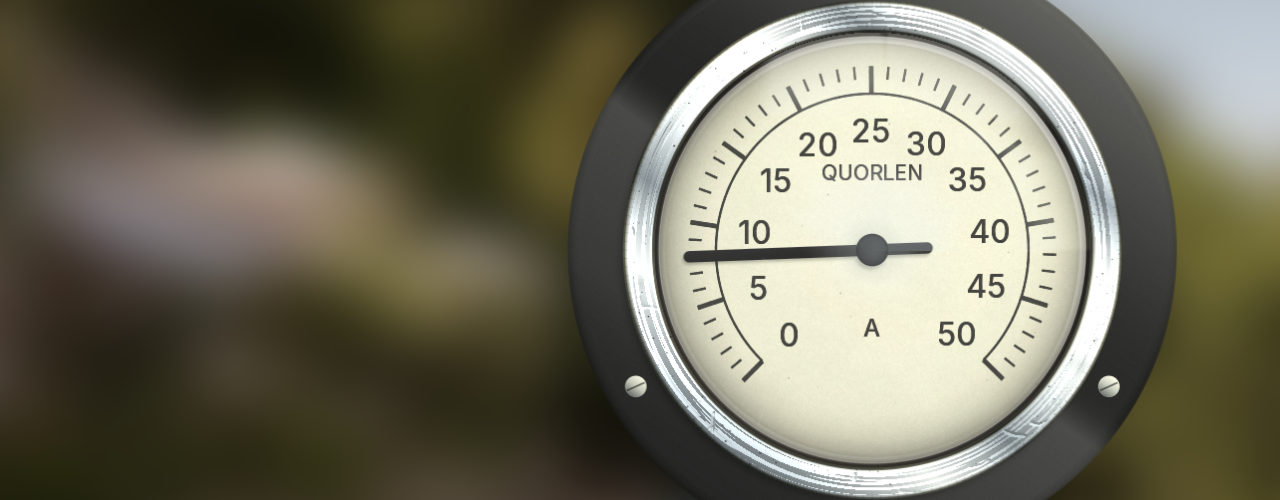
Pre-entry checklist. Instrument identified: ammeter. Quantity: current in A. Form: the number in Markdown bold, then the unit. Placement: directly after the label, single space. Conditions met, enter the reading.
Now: **8** A
